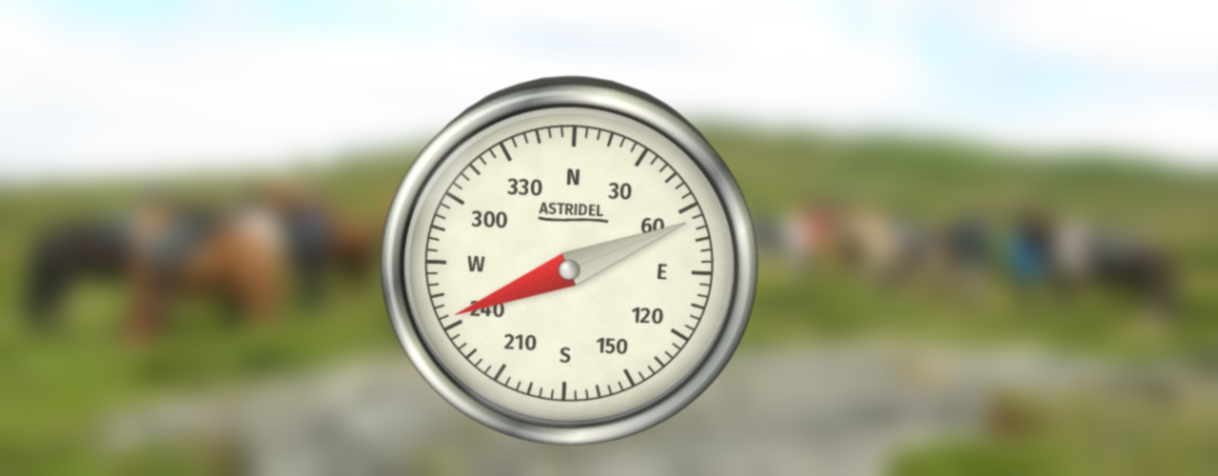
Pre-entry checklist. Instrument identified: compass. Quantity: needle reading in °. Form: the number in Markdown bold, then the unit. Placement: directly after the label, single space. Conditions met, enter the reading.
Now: **245** °
